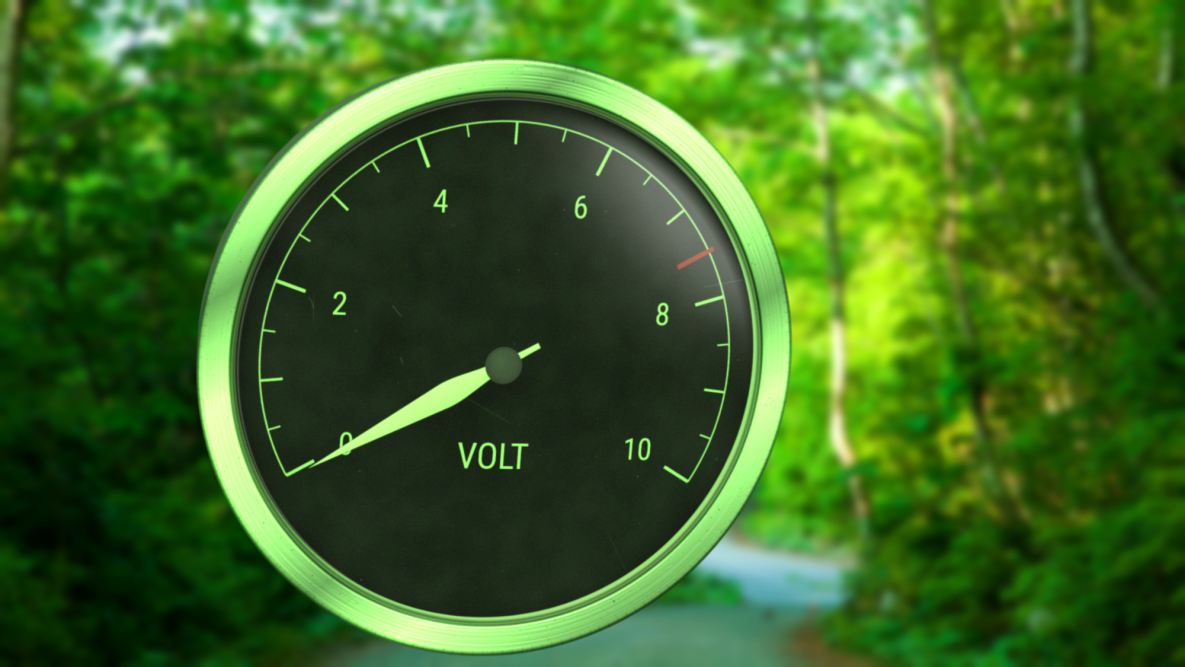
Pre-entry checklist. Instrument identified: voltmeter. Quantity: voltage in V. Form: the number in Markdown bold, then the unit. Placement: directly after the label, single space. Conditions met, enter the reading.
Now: **0** V
